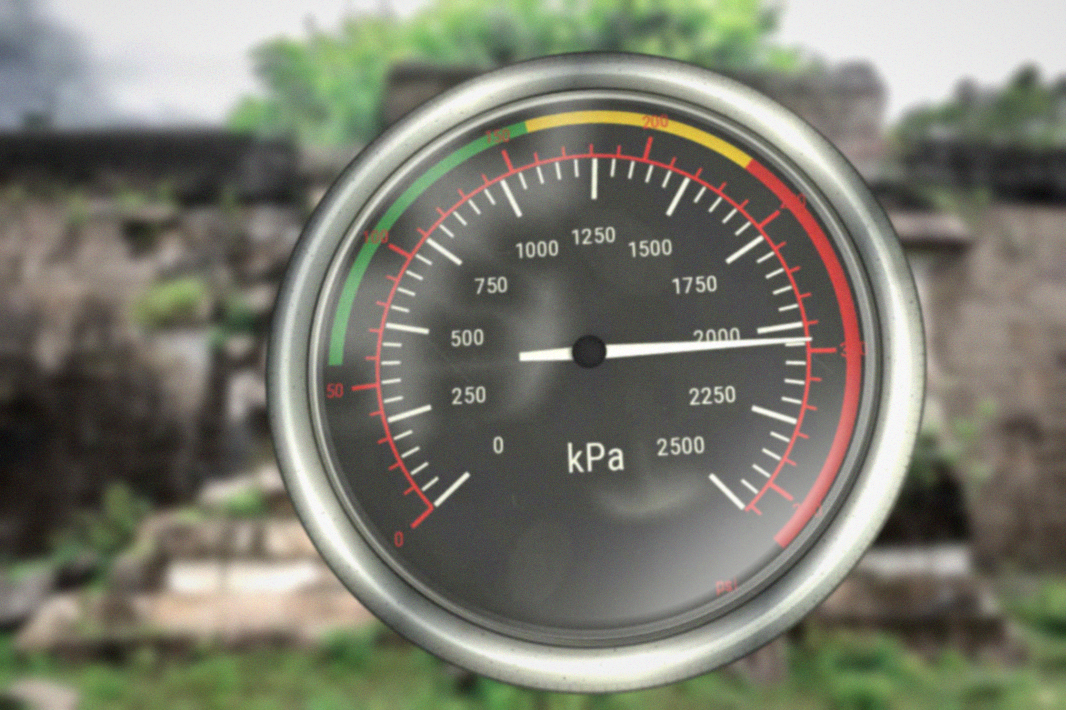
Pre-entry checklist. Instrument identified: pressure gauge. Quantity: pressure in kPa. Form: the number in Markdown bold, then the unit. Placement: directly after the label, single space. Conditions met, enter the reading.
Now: **2050** kPa
